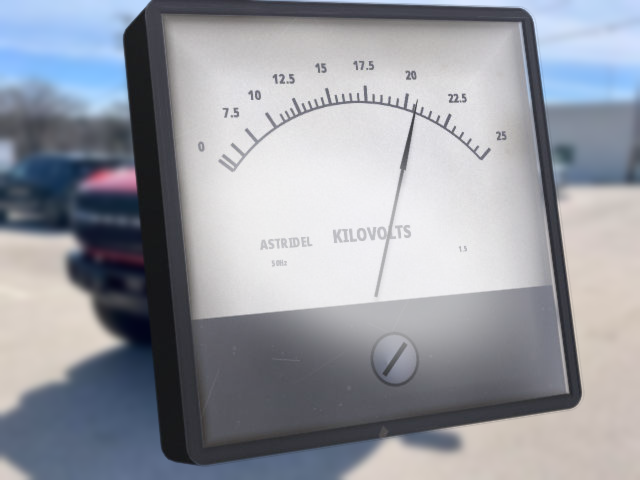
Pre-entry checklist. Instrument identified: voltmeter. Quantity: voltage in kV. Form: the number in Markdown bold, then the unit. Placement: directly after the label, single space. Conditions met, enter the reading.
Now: **20.5** kV
